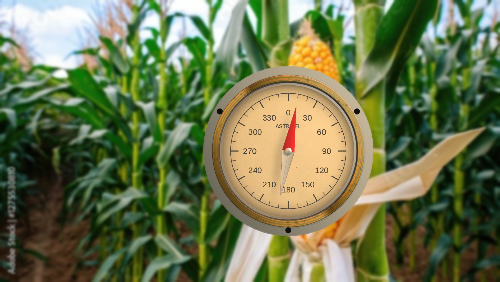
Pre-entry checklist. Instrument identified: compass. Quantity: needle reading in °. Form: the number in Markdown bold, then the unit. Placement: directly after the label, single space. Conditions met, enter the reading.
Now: **10** °
